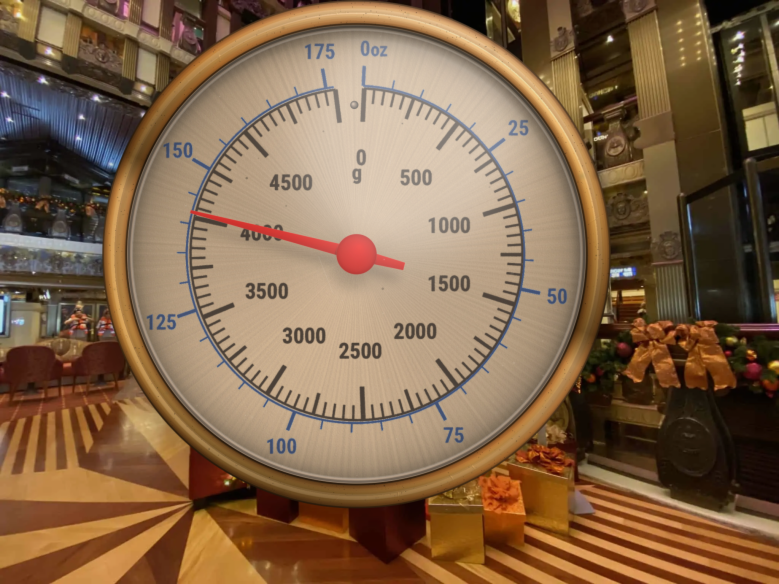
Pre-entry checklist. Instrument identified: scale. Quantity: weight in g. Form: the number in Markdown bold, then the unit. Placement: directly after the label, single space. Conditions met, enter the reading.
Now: **4025** g
